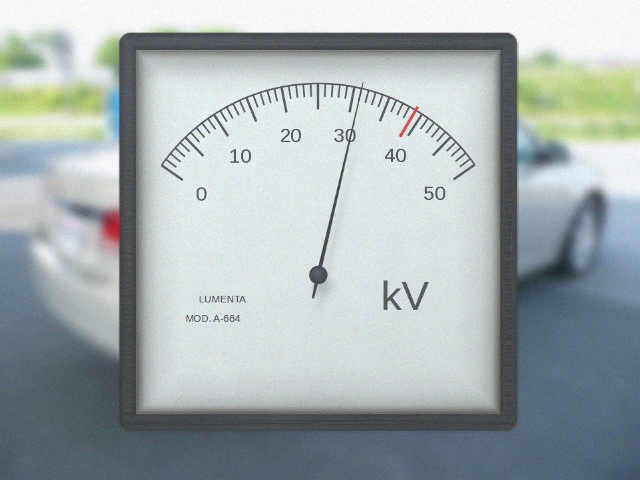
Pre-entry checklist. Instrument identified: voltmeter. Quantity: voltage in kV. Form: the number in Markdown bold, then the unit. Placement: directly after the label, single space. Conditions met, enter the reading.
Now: **31** kV
